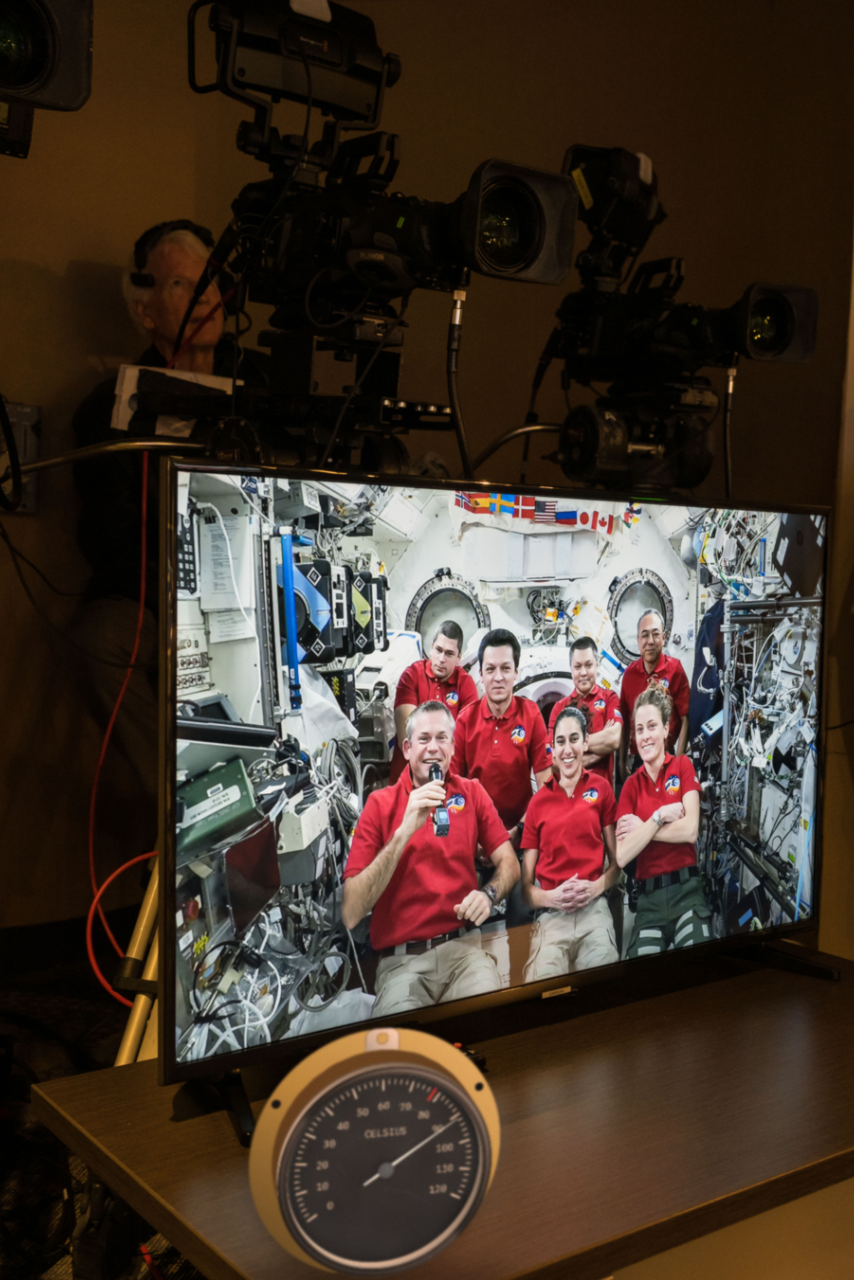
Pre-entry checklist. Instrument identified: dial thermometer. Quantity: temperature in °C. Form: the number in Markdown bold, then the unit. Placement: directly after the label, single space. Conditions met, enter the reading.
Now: **90** °C
